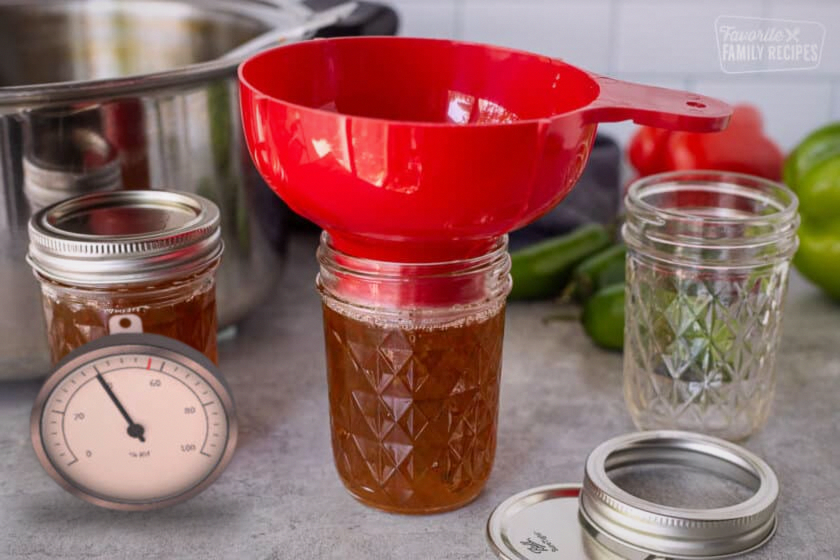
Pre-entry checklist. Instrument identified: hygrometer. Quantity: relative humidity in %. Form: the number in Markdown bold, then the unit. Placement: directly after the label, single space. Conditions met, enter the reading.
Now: **40** %
